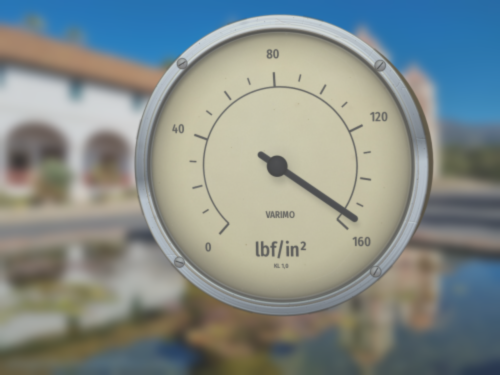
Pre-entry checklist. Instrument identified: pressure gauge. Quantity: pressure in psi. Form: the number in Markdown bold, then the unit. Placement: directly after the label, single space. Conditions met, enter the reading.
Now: **155** psi
